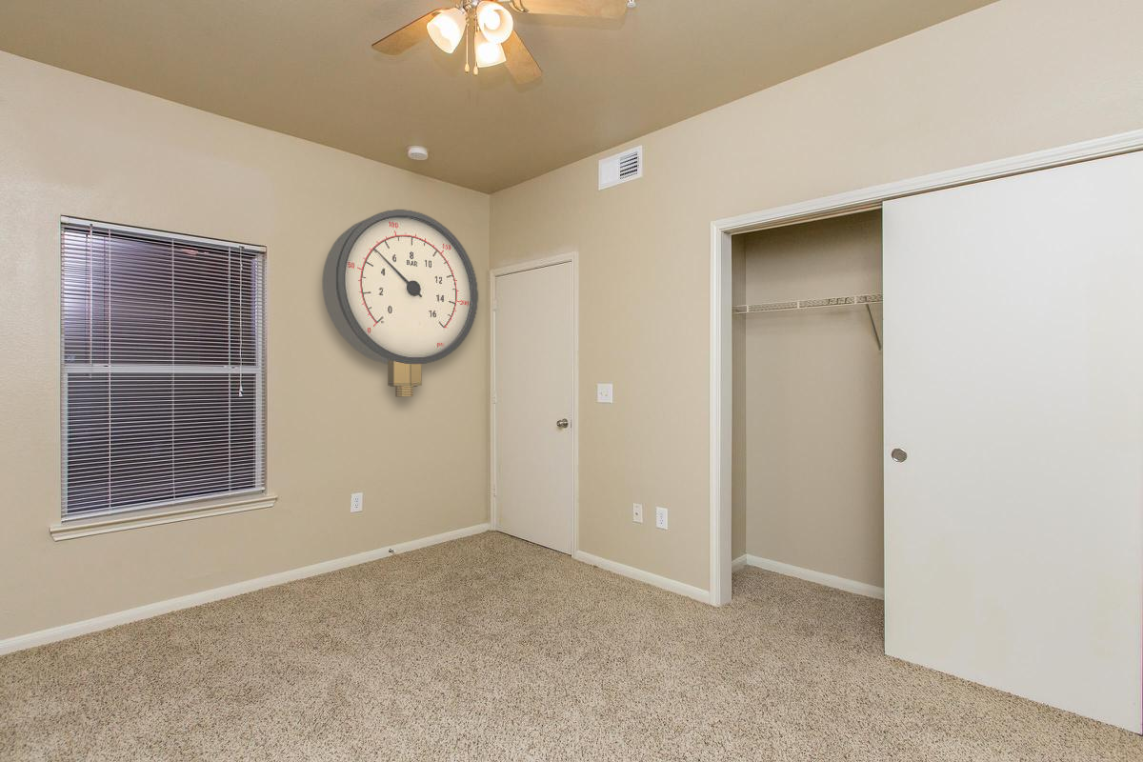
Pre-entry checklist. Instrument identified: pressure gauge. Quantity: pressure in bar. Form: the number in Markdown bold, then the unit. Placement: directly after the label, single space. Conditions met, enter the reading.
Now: **5** bar
